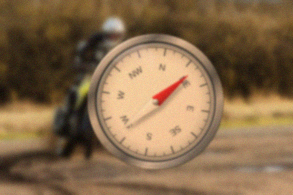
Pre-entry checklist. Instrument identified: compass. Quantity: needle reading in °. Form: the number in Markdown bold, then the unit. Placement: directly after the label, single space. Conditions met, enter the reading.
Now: **40** °
